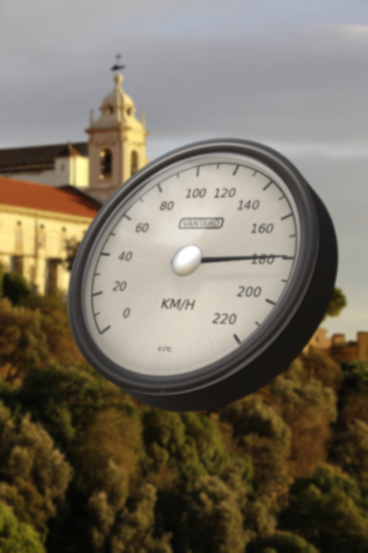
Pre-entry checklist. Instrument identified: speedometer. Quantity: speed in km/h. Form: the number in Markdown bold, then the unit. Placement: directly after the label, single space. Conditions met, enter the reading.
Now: **180** km/h
